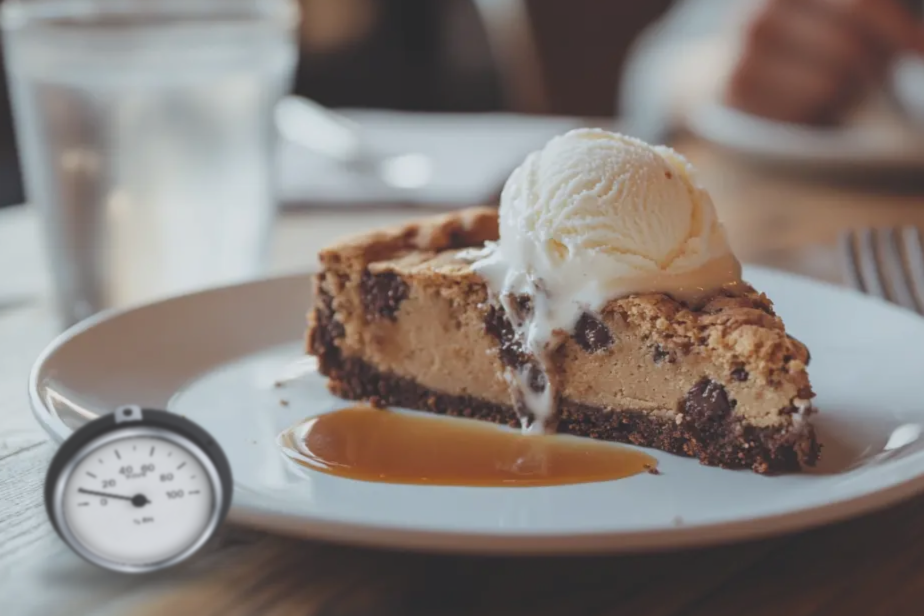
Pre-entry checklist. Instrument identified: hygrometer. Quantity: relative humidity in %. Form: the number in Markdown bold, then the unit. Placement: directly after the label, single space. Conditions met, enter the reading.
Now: **10** %
